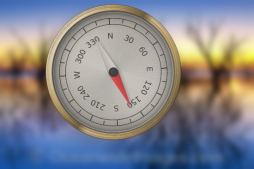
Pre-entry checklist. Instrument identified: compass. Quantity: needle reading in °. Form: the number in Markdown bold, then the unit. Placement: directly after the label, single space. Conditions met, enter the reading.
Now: **157.5** °
